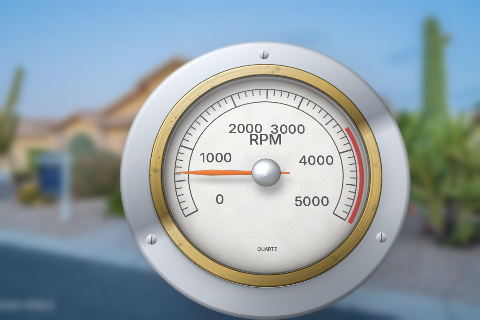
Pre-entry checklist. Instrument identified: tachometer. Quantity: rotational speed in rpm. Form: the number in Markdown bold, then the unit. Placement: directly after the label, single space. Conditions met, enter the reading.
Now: **600** rpm
